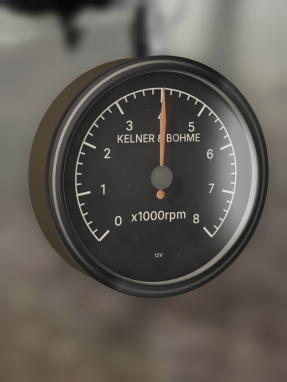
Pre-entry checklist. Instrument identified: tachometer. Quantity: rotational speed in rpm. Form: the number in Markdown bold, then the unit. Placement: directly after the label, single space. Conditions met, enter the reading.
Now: **4000** rpm
